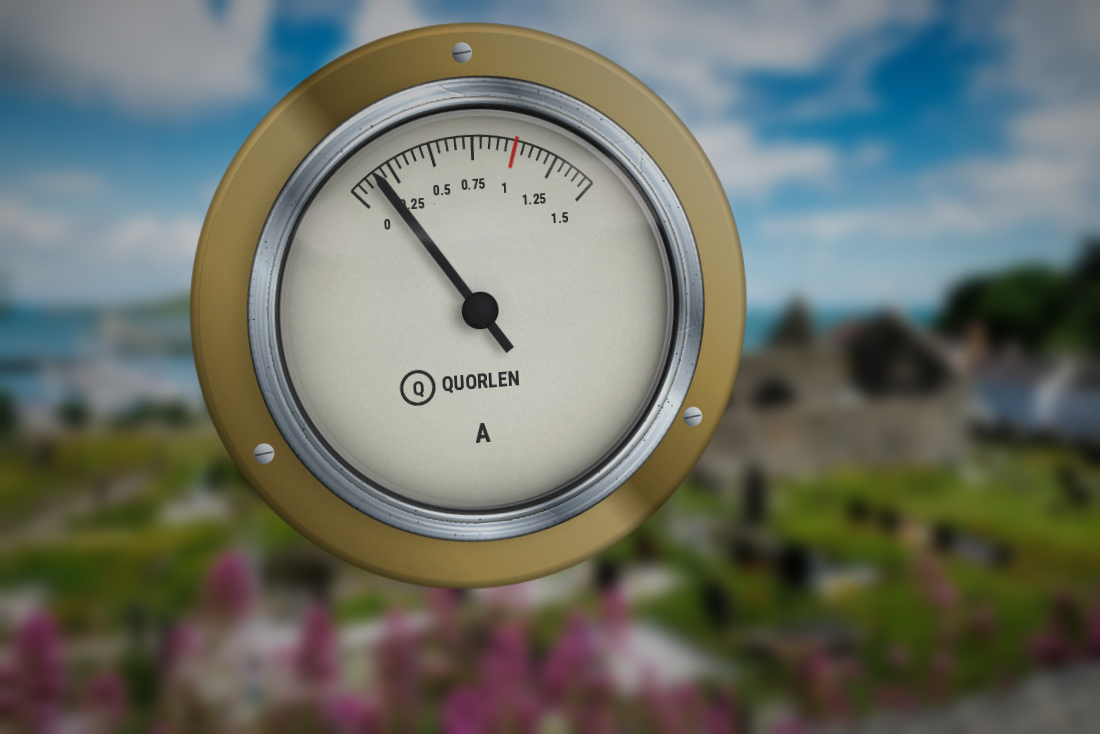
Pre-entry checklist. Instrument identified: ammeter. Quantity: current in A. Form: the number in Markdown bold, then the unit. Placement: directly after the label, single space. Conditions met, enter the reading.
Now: **0.15** A
